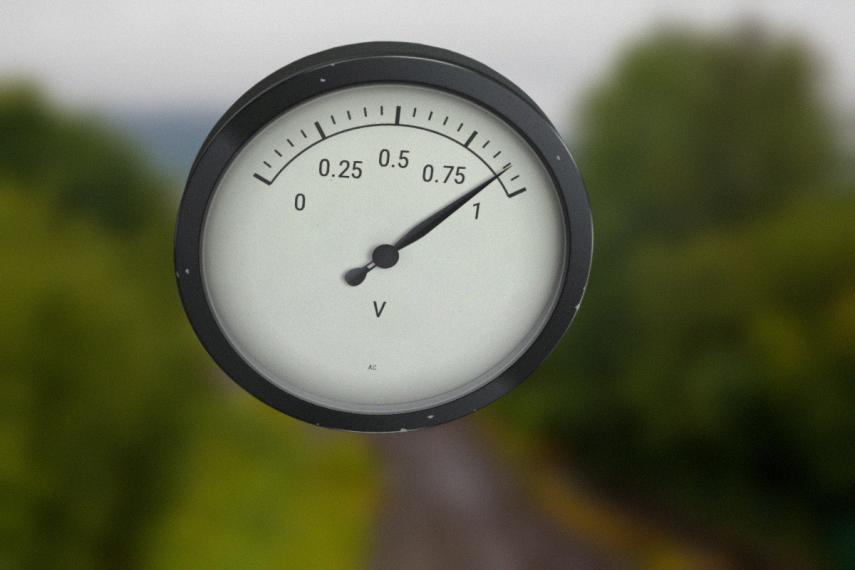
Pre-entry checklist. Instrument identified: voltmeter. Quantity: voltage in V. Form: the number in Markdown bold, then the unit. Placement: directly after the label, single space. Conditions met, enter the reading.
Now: **0.9** V
